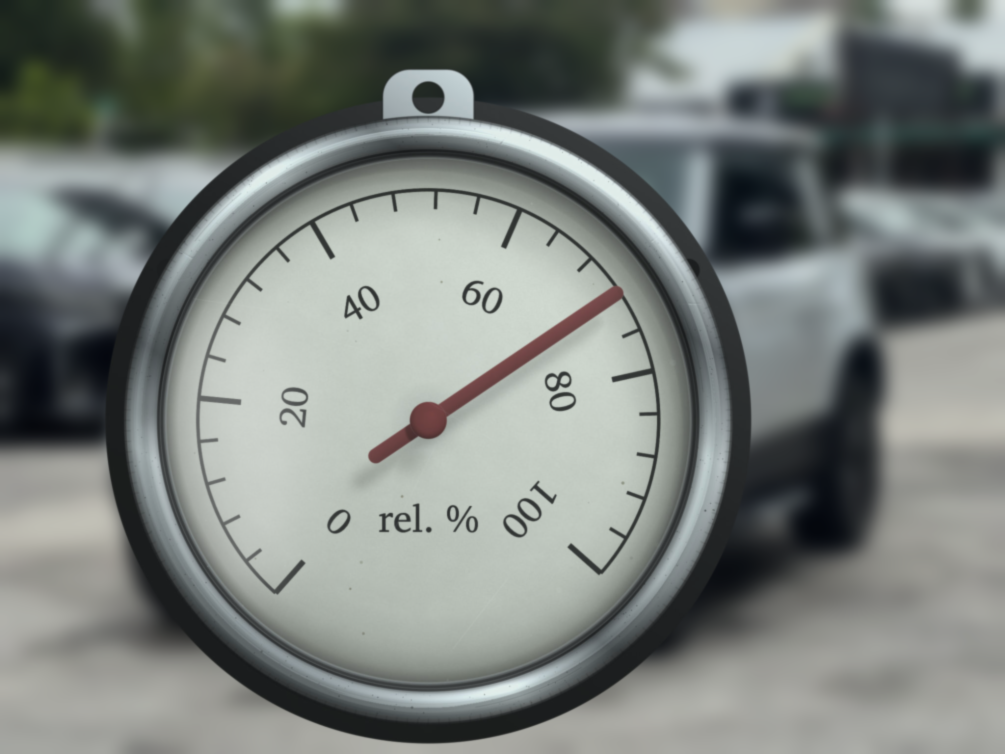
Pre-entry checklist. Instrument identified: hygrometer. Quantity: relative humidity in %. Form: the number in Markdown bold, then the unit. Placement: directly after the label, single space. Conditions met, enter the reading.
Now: **72** %
